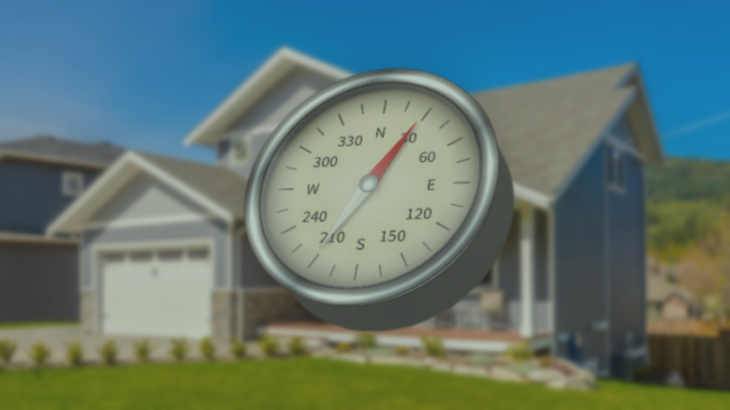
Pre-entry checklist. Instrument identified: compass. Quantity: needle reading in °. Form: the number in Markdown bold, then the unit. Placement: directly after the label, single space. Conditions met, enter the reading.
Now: **30** °
